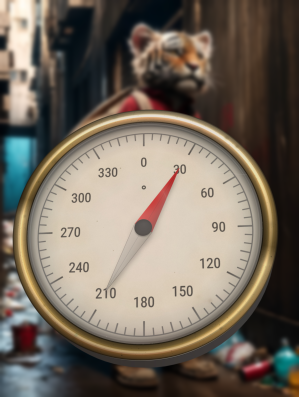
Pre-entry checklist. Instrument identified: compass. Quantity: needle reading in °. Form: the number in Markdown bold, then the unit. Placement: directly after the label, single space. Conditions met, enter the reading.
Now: **30** °
